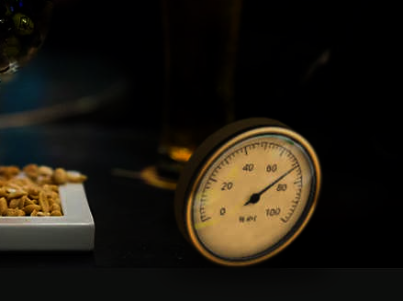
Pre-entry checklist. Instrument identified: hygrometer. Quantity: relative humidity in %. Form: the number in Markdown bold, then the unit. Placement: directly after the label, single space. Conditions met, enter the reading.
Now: **70** %
